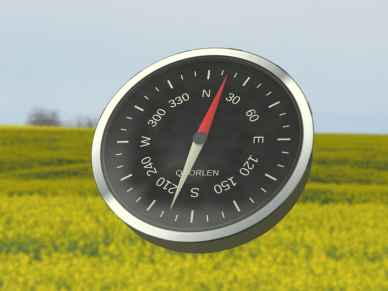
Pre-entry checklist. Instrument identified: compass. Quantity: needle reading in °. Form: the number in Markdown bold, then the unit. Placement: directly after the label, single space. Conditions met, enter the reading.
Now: **15** °
